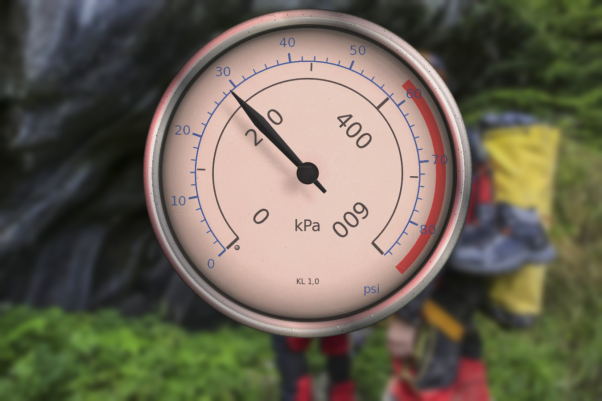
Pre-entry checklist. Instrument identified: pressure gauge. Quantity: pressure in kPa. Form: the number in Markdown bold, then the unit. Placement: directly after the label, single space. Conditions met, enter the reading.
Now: **200** kPa
